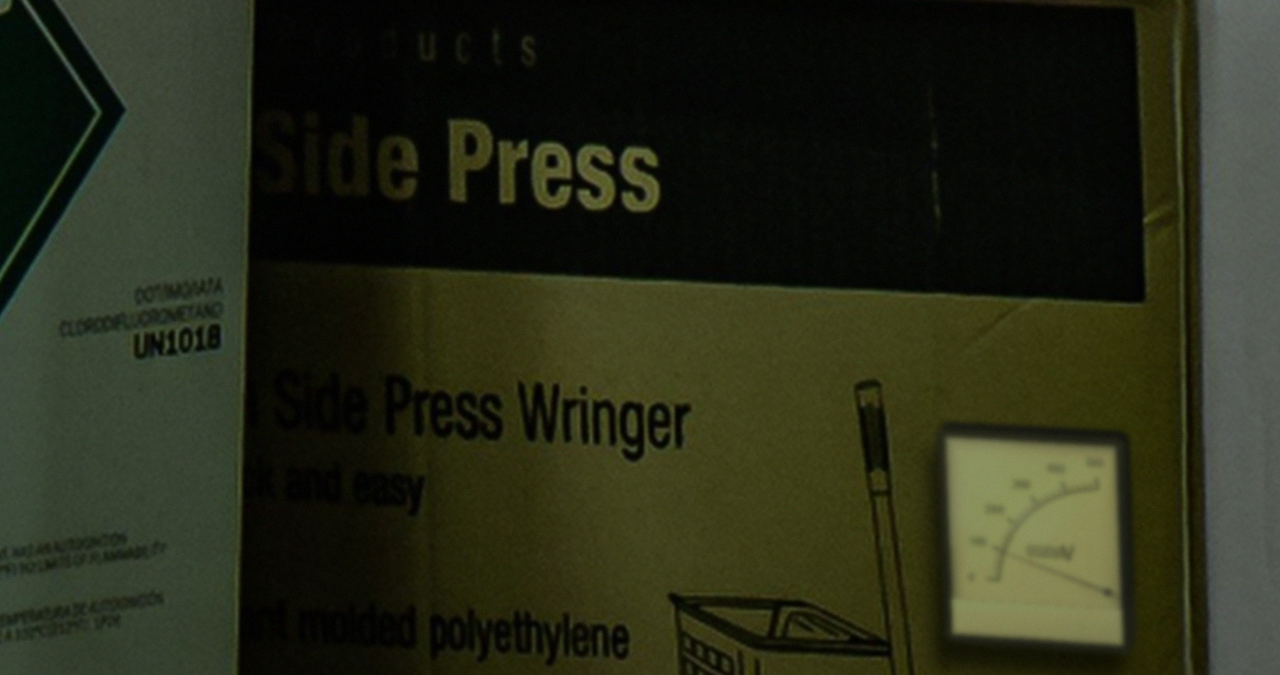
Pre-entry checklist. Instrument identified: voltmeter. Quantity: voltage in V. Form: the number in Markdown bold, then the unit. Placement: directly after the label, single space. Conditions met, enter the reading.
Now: **100** V
